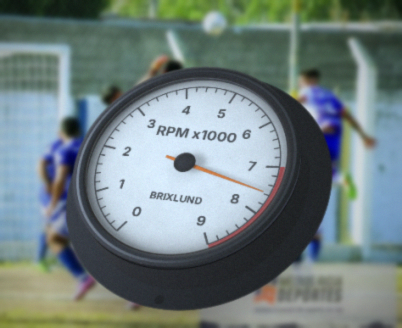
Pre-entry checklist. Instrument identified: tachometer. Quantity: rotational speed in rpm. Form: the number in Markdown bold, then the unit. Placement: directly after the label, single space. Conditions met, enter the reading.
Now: **7600** rpm
